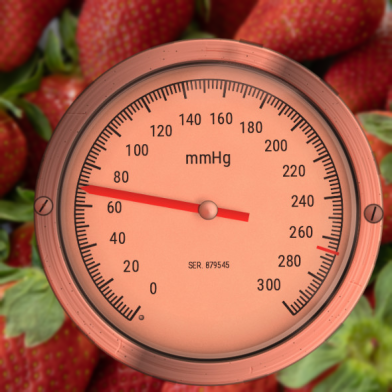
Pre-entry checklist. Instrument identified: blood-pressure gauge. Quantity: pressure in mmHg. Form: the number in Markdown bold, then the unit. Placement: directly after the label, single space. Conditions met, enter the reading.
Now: **68** mmHg
